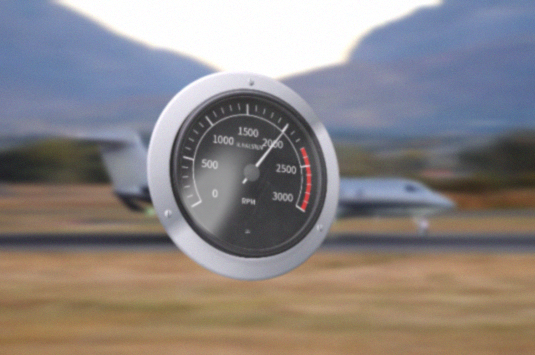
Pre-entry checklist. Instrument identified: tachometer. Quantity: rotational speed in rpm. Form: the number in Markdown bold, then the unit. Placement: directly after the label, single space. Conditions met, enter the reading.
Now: **2000** rpm
